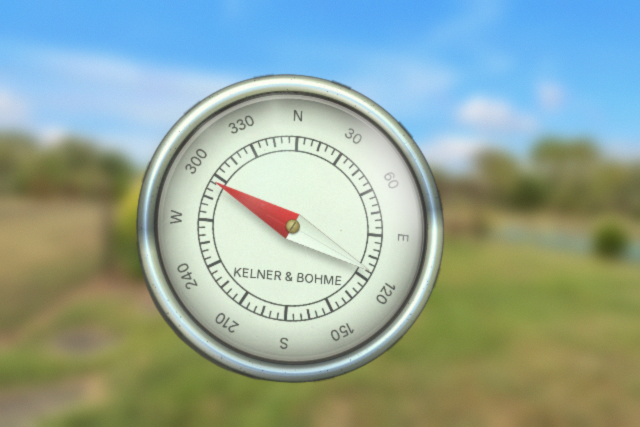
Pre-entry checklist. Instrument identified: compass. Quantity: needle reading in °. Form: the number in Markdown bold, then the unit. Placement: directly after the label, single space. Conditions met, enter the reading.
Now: **295** °
